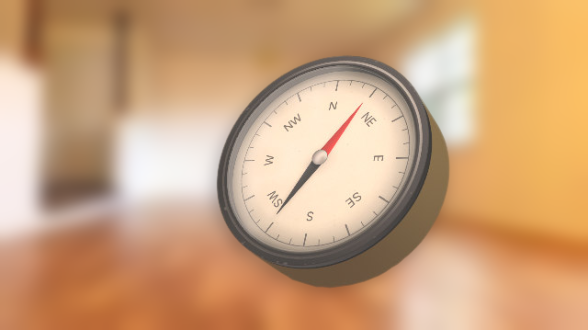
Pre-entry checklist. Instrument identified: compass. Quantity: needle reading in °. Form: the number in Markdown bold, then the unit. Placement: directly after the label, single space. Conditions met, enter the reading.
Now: **30** °
